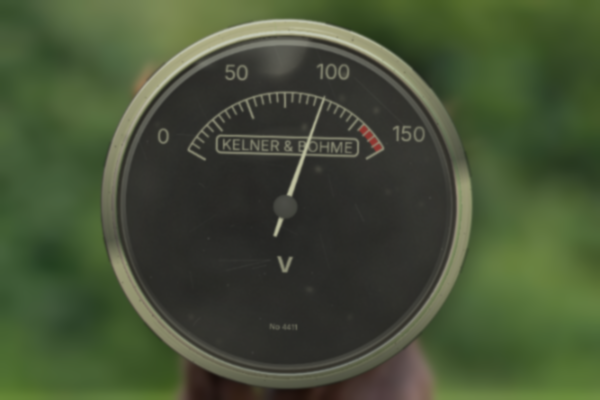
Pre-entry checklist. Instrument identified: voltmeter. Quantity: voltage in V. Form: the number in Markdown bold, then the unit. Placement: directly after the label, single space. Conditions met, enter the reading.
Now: **100** V
